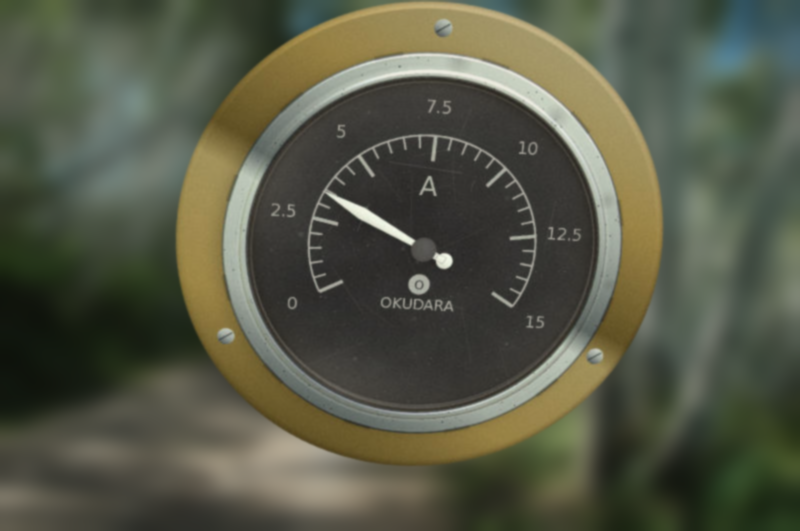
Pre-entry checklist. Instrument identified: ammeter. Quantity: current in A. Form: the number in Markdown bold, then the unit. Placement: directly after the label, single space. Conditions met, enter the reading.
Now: **3.5** A
